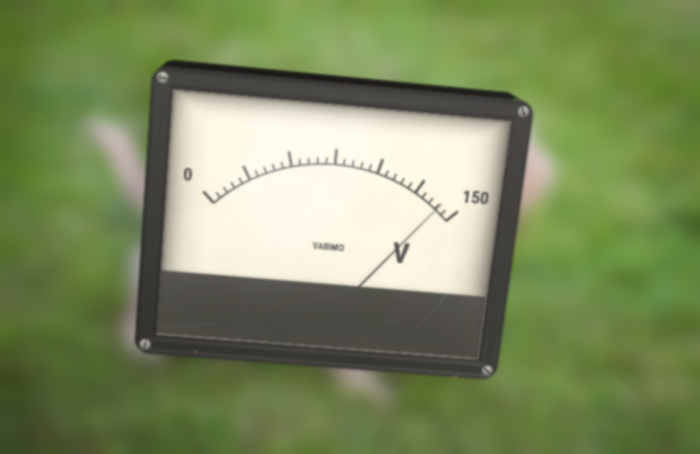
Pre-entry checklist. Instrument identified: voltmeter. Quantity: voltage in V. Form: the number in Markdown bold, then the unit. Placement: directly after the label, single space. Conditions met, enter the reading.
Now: **140** V
